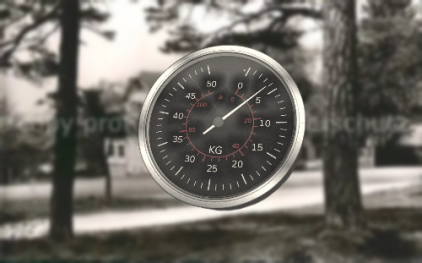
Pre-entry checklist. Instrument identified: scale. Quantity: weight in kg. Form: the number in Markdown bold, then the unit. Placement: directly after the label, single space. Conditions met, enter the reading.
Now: **4** kg
